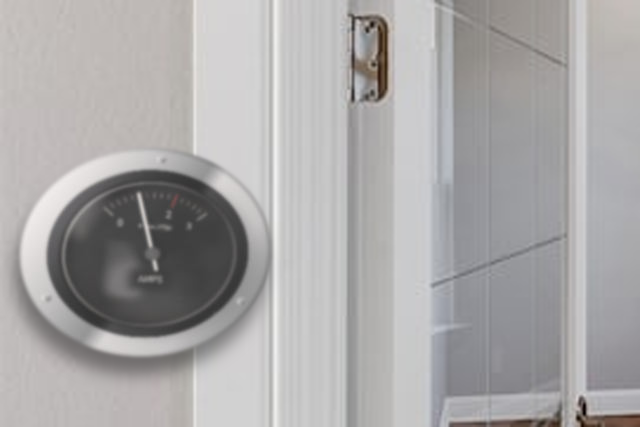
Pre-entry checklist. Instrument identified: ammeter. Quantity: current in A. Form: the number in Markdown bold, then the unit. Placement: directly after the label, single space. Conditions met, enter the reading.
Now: **1** A
